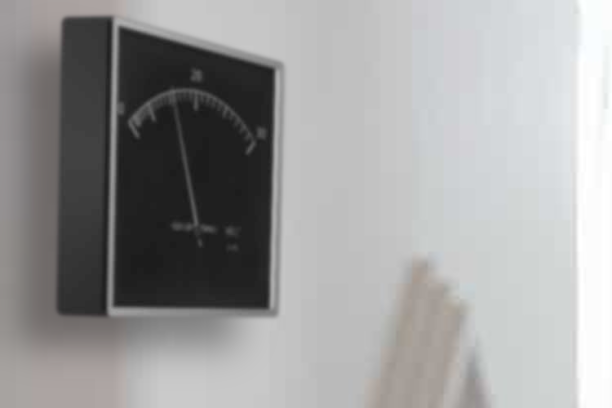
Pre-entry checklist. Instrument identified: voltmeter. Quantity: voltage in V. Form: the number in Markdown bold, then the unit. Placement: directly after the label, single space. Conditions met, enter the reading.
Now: **15** V
